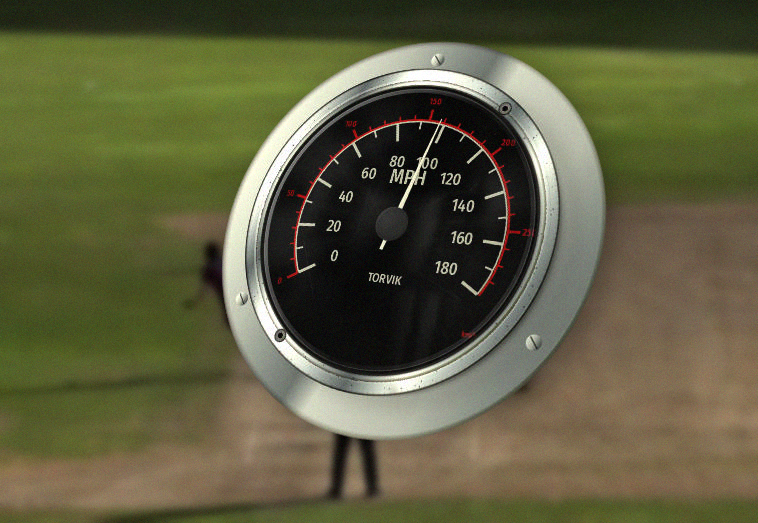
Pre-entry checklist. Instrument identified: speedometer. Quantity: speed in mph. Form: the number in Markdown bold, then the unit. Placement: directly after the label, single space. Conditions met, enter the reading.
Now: **100** mph
